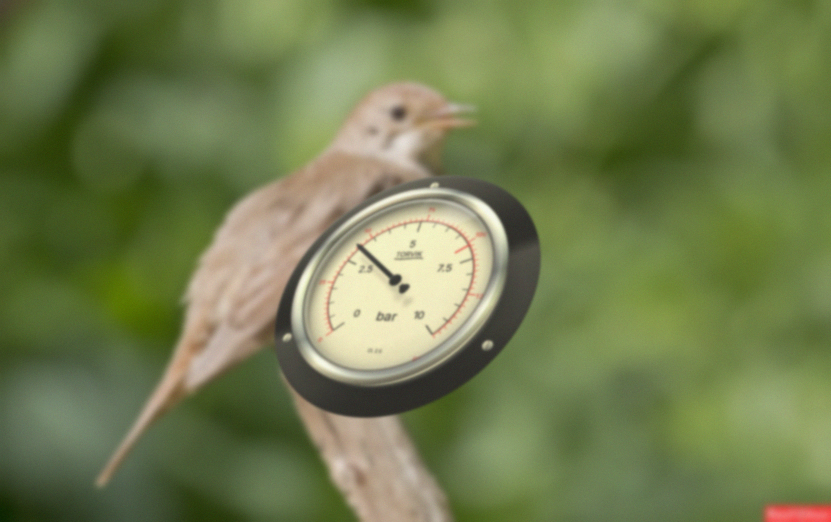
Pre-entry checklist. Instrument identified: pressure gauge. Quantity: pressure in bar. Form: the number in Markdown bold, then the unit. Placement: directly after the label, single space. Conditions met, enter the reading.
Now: **3** bar
